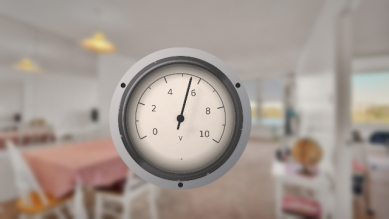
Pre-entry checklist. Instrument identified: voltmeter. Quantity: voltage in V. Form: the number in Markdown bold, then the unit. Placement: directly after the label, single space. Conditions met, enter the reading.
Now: **5.5** V
